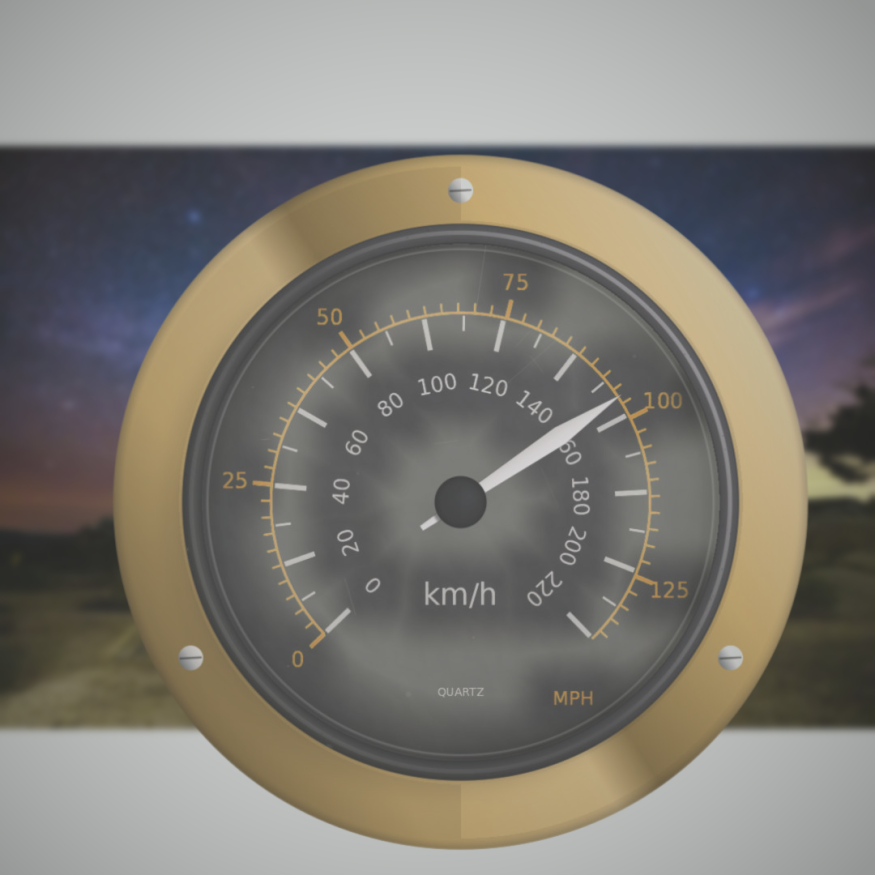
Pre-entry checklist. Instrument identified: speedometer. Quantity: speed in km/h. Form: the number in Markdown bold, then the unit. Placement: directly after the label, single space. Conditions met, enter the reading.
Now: **155** km/h
